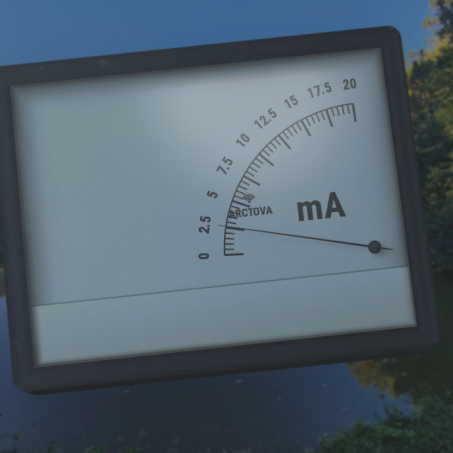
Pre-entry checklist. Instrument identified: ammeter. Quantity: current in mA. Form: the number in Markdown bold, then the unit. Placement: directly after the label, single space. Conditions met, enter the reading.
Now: **2.5** mA
